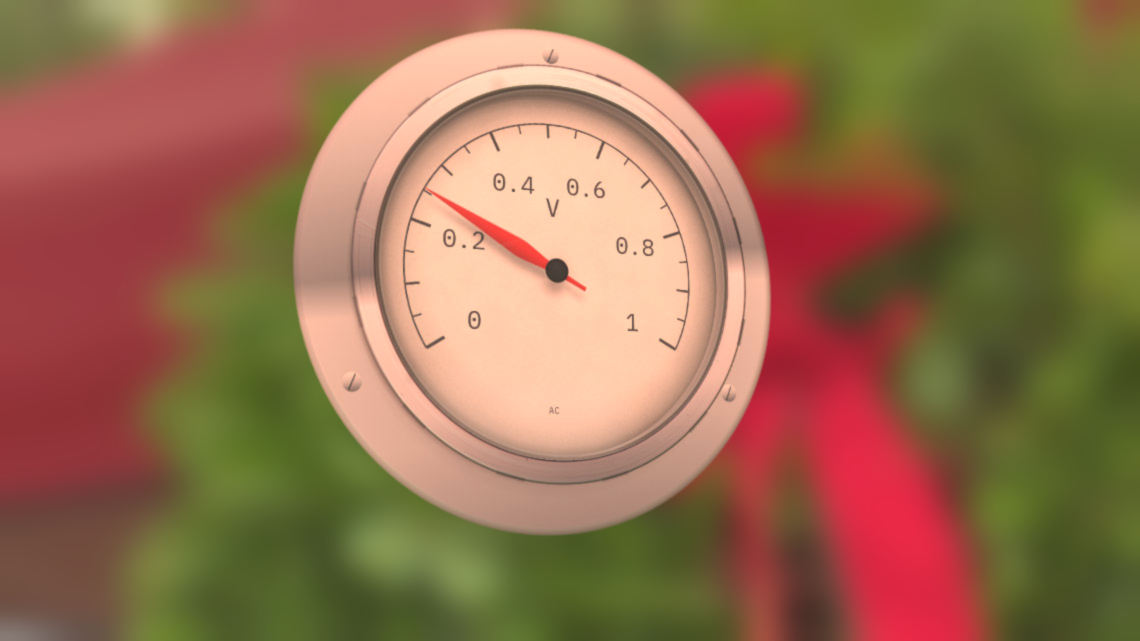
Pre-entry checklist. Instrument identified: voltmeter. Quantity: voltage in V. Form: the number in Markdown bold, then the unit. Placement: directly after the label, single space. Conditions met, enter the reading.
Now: **0.25** V
